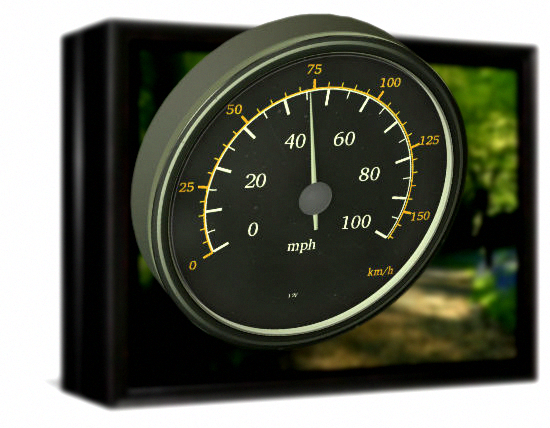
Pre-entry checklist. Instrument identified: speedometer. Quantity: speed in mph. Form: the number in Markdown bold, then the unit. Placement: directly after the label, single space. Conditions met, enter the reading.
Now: **45** mph
